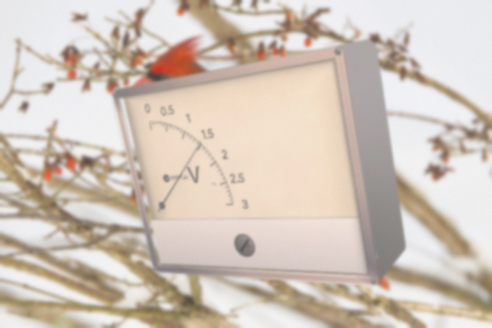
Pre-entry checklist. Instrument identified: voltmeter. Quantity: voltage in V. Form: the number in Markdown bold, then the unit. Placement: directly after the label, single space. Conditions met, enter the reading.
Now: **1.5** V
